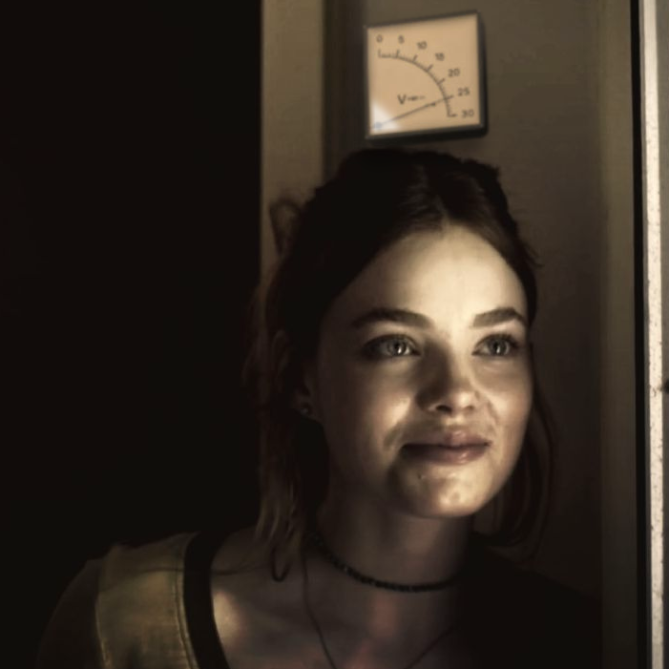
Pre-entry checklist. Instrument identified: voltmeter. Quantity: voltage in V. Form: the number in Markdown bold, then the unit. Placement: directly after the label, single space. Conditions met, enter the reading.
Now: **25** V
